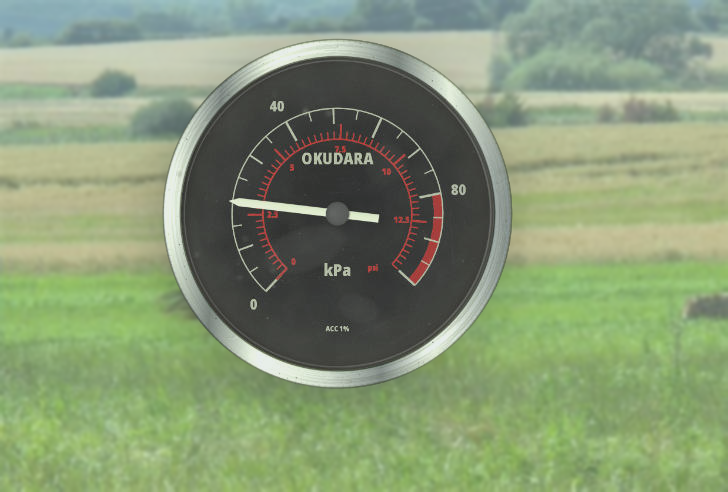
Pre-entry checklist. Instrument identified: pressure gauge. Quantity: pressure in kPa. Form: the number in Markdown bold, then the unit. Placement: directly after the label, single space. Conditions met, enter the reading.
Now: **20** kPa
